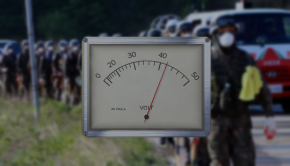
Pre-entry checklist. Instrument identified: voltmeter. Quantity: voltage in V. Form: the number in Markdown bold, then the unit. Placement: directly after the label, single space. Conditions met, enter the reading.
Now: **42** V
